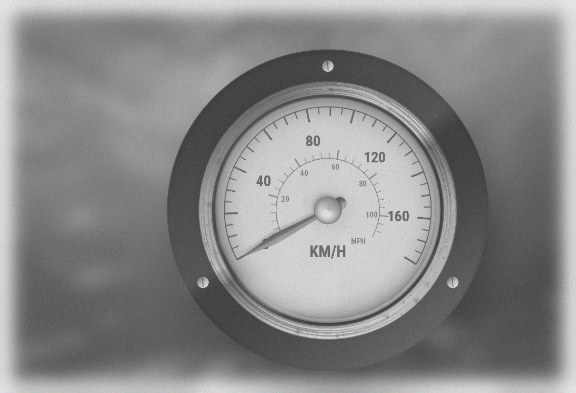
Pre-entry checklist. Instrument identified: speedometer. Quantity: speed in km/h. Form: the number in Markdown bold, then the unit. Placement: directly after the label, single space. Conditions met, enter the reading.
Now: **0** km/h
